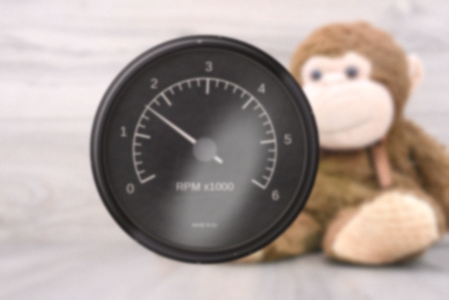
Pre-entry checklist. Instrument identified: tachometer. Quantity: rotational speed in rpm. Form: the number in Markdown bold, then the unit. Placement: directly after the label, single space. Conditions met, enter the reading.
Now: **1600** rpm
